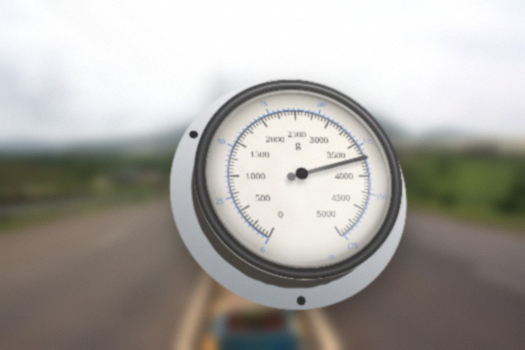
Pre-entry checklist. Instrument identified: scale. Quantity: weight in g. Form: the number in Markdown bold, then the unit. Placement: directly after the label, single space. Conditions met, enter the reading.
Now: **3750** g
